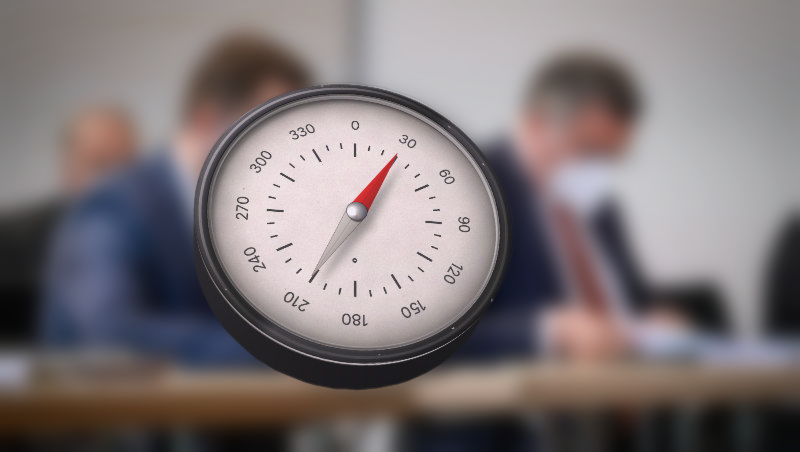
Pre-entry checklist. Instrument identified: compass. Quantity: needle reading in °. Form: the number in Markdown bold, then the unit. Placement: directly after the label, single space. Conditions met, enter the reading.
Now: **30** °
